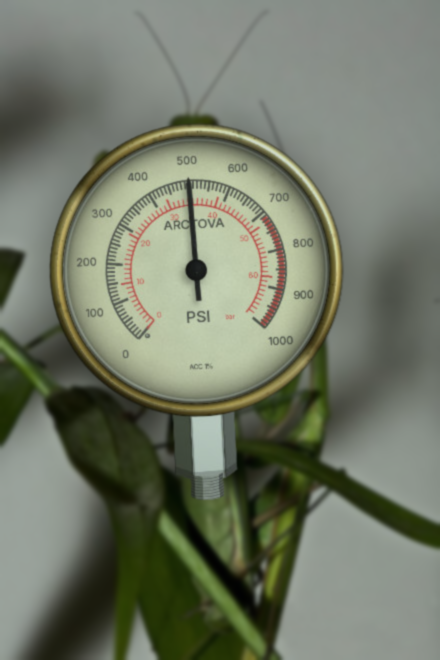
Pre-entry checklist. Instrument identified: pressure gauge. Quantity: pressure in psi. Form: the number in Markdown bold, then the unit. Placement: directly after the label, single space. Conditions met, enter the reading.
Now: **500** psi
